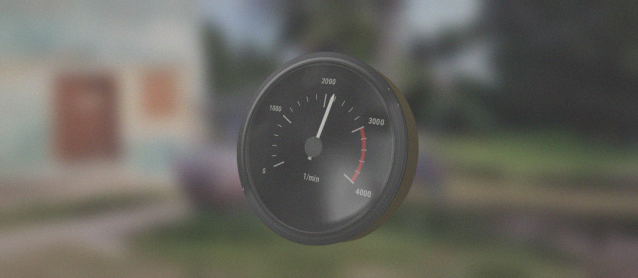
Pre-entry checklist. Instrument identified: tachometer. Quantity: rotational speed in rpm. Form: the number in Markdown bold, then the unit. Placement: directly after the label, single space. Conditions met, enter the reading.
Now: **2200** rpm
